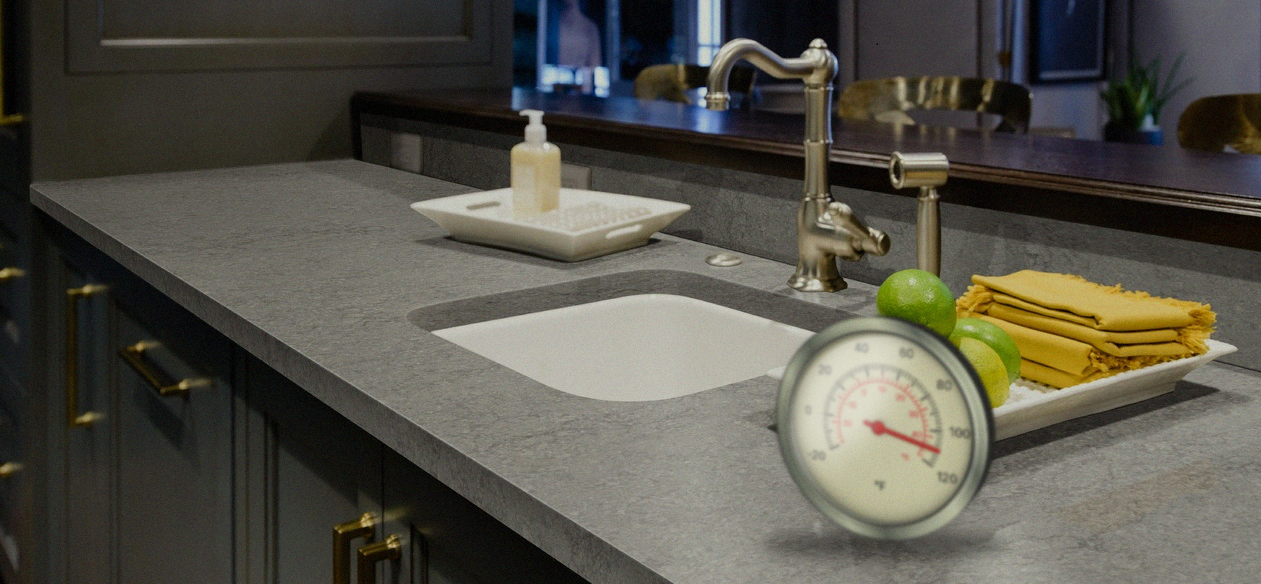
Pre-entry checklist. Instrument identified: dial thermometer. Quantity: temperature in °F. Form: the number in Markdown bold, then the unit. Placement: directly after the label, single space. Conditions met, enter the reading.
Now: **110** °F
